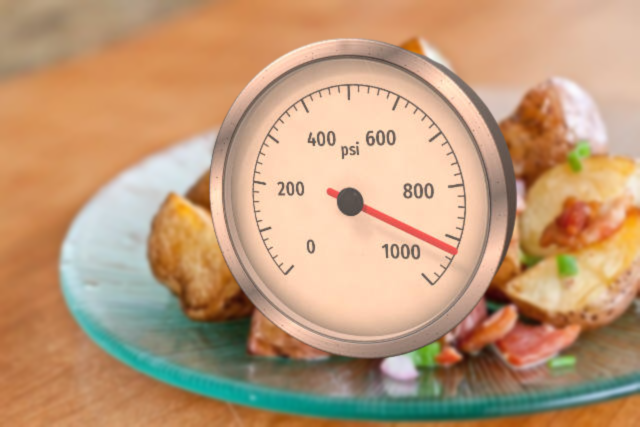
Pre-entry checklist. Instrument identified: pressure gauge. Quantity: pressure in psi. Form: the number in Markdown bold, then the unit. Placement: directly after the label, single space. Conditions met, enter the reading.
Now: **920** psi
